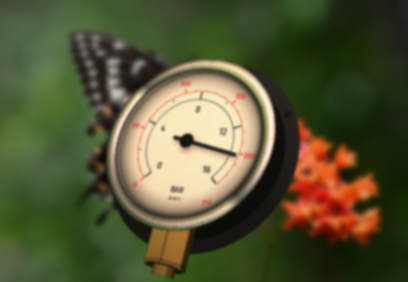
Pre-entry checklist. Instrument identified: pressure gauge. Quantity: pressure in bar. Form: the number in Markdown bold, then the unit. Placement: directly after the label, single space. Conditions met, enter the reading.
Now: **14** bar
